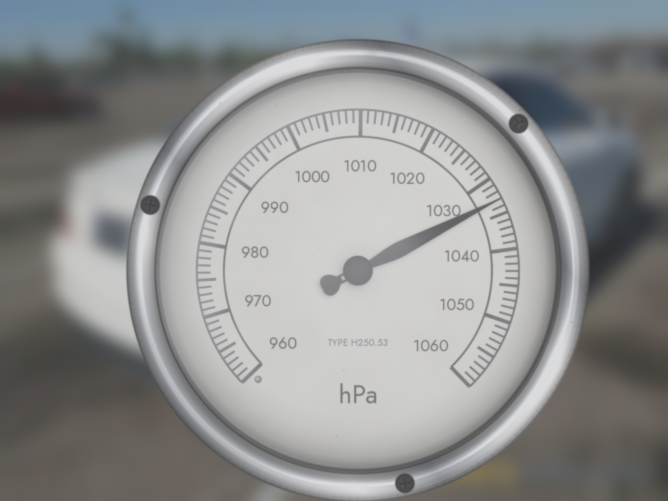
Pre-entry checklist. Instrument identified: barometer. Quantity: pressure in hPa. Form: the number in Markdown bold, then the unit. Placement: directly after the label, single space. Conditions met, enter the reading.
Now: **1033** hPa
